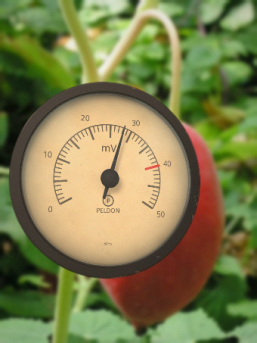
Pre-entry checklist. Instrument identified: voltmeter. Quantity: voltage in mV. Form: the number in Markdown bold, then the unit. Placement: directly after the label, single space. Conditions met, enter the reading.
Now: **28** mV
